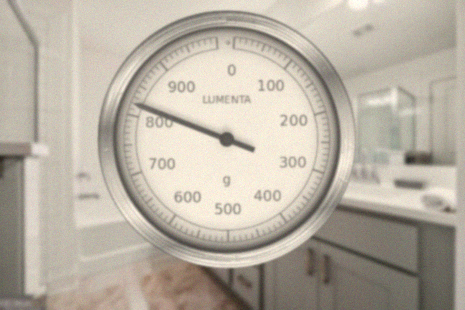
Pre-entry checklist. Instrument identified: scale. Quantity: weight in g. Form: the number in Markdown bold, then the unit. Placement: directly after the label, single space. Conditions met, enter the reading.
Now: **820** g
